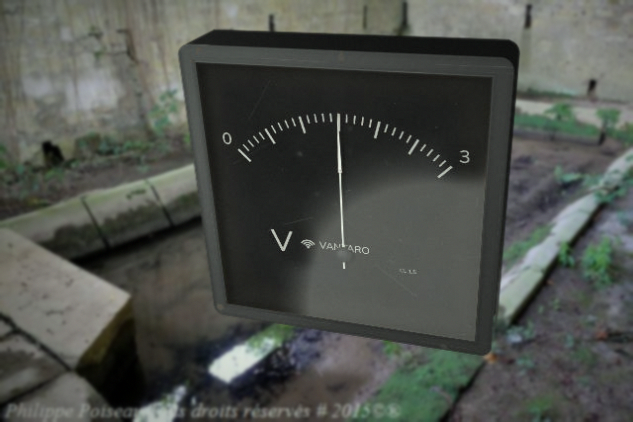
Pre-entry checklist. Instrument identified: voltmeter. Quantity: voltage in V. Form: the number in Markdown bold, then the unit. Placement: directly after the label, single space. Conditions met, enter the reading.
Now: **1.5** V
